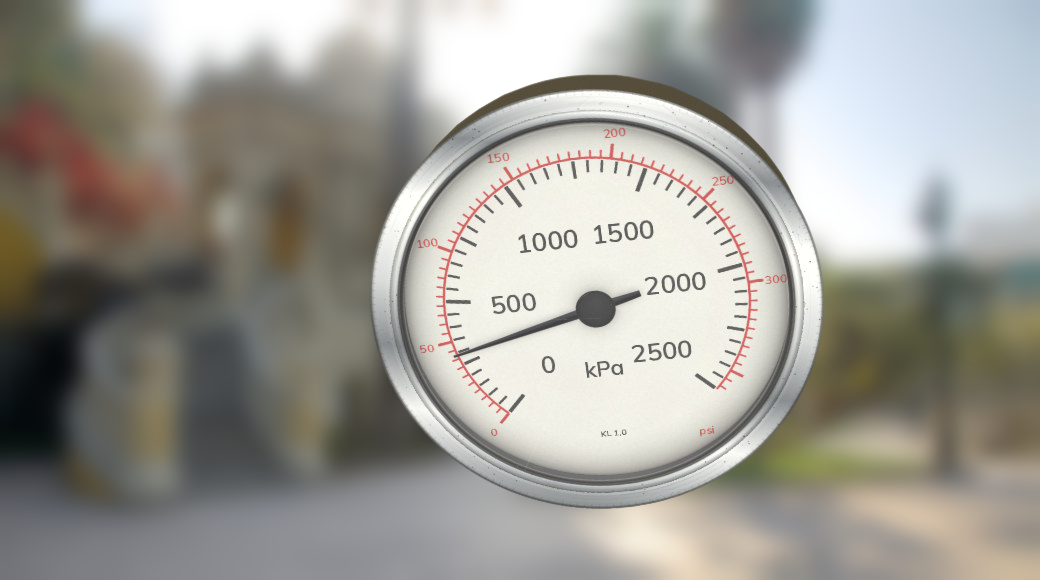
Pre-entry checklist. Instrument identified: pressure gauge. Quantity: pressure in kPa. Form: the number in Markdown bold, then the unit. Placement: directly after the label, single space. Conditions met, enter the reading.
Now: **300** kPa
